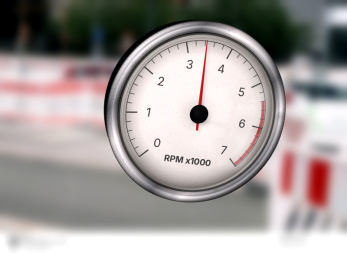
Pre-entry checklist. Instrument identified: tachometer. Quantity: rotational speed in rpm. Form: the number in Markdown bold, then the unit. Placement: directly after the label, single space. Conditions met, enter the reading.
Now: **3400** rpm
